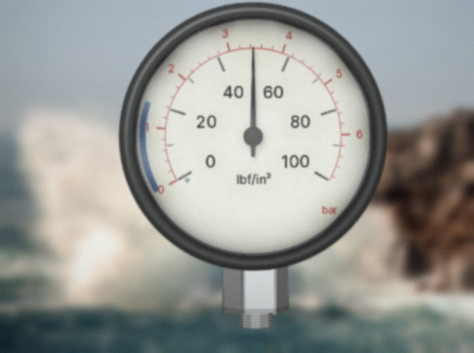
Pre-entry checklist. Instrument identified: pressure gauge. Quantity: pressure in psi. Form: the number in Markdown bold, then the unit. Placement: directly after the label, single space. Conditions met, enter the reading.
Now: **50** psi
